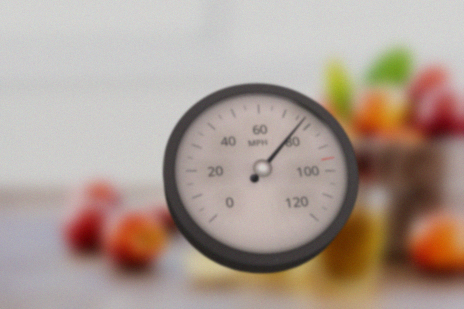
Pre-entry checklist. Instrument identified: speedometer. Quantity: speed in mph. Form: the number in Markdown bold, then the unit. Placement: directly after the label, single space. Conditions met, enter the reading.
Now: **77.5** mph
